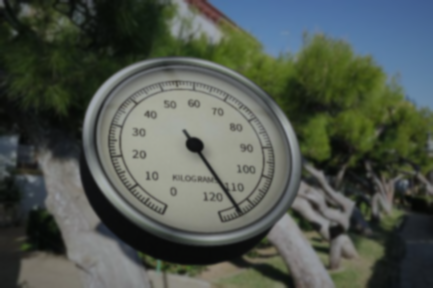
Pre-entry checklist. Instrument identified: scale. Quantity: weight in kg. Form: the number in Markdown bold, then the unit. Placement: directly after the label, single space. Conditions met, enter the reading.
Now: **115** kg
